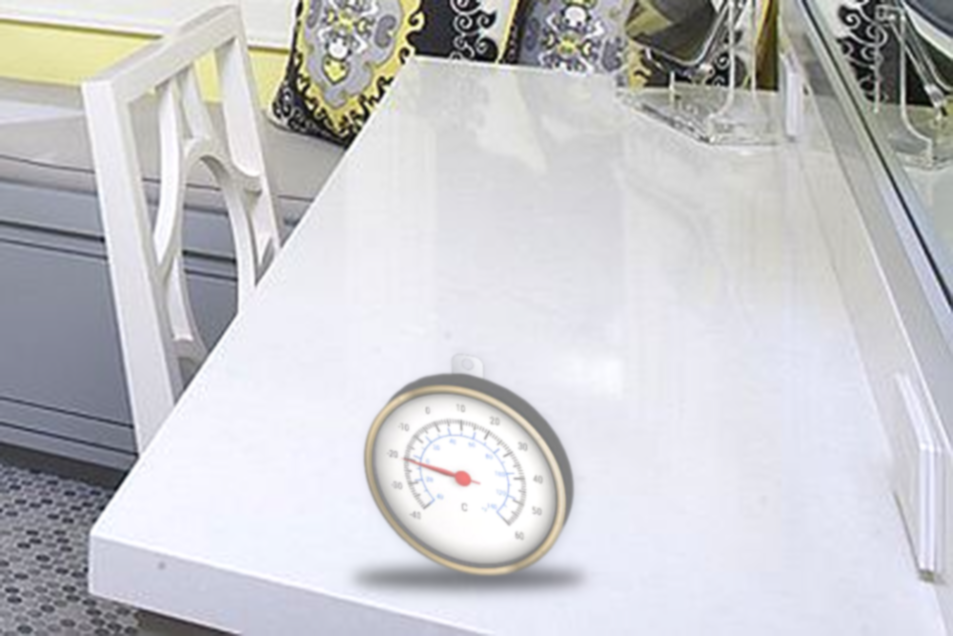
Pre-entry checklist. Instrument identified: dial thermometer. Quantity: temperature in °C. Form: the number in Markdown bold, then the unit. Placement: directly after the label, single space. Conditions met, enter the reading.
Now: **-20** °C
